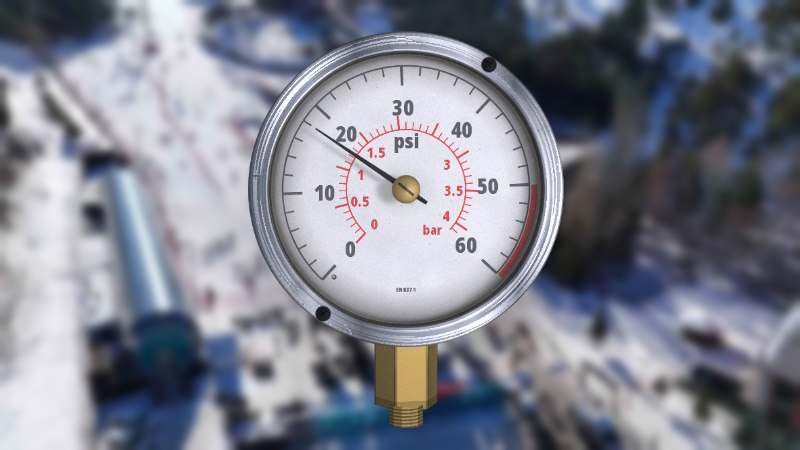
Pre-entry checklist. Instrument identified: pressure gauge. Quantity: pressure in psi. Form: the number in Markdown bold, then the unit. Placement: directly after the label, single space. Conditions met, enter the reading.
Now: **18** psi
